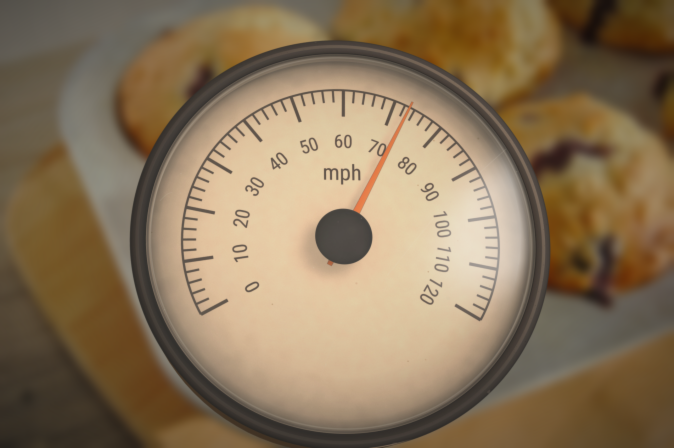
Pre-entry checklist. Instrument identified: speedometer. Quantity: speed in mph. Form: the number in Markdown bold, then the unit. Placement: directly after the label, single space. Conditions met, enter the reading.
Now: **73** mph
